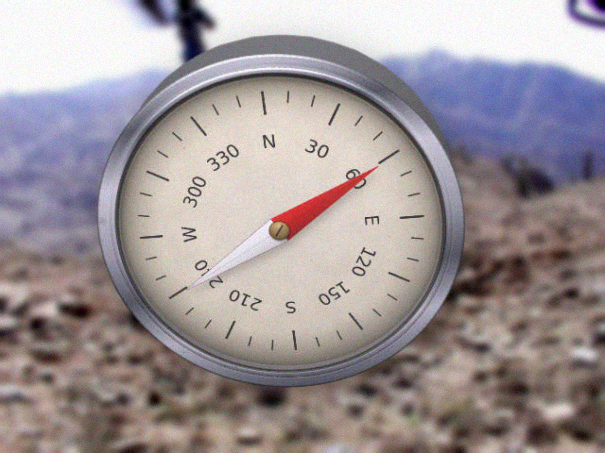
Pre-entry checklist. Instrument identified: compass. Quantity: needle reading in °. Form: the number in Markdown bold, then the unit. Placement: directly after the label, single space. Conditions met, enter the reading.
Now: **60** °
